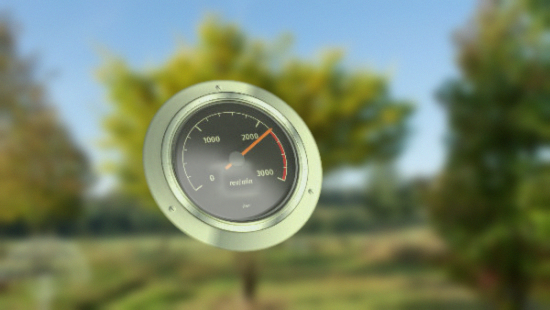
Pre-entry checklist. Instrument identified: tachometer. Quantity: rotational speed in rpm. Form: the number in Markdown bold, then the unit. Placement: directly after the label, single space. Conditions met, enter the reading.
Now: **2200** rpm
